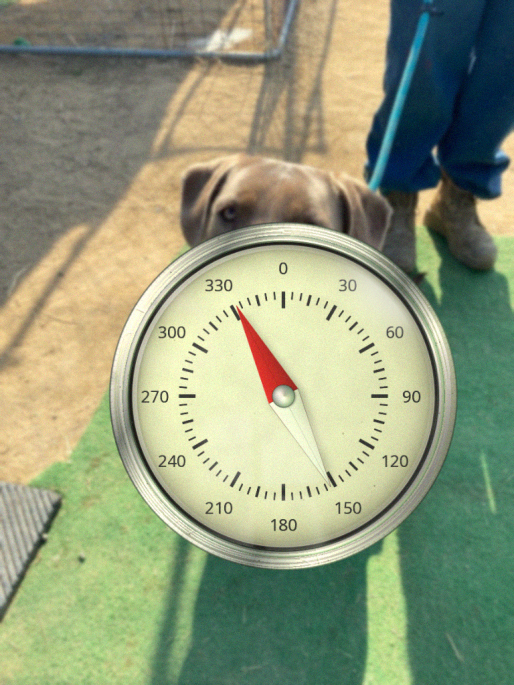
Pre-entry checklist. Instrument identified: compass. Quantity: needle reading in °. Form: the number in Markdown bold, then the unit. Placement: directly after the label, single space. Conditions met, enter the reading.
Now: **332.5** °
